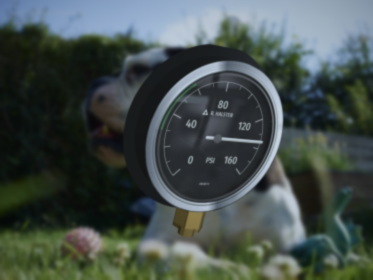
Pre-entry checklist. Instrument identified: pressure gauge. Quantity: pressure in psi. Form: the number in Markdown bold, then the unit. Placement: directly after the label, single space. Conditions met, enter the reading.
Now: **135** psi
